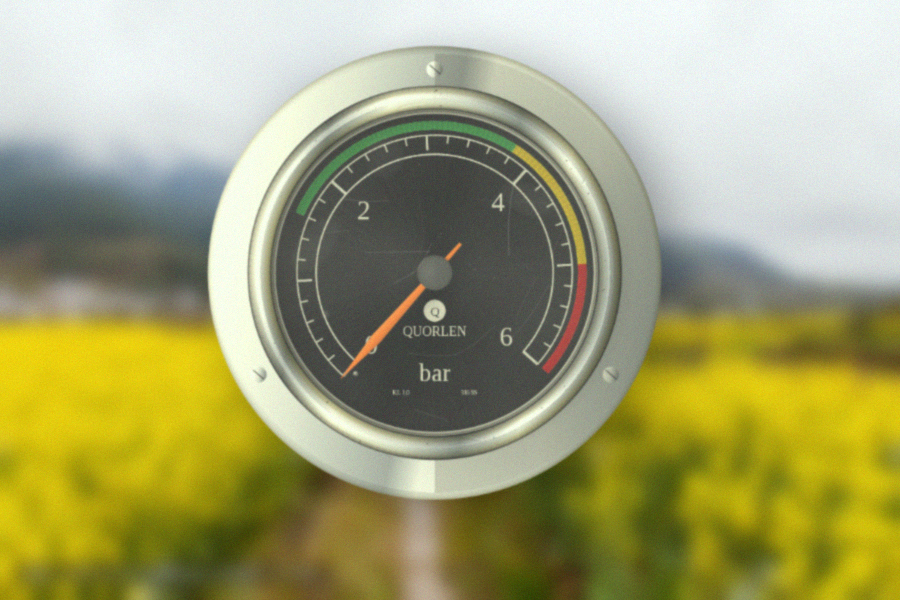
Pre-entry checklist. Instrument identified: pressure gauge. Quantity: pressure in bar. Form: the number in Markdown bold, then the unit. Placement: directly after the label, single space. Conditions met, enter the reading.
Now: **0** bar
